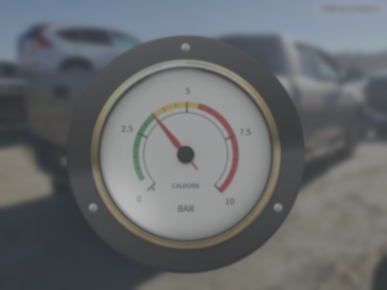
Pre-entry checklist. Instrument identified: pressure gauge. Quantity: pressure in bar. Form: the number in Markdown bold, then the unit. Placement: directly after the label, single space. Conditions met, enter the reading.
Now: **3.5** bar
